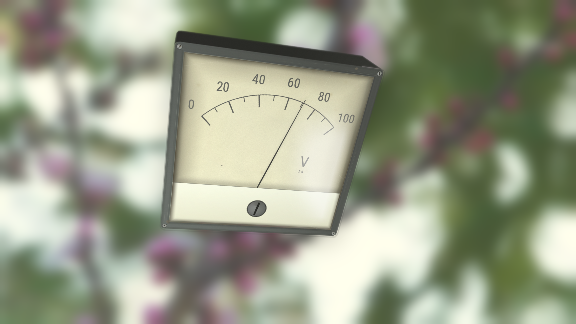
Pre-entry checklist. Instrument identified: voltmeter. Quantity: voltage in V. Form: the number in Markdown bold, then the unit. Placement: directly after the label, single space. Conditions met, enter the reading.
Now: **70** V
